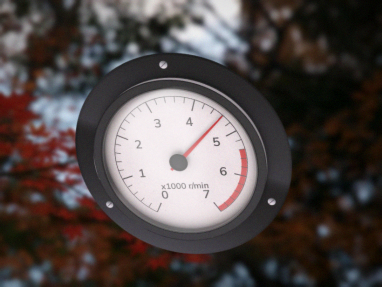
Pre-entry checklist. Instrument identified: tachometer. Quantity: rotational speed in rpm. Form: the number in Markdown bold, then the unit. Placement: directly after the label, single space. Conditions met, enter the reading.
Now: **4600** rpm
